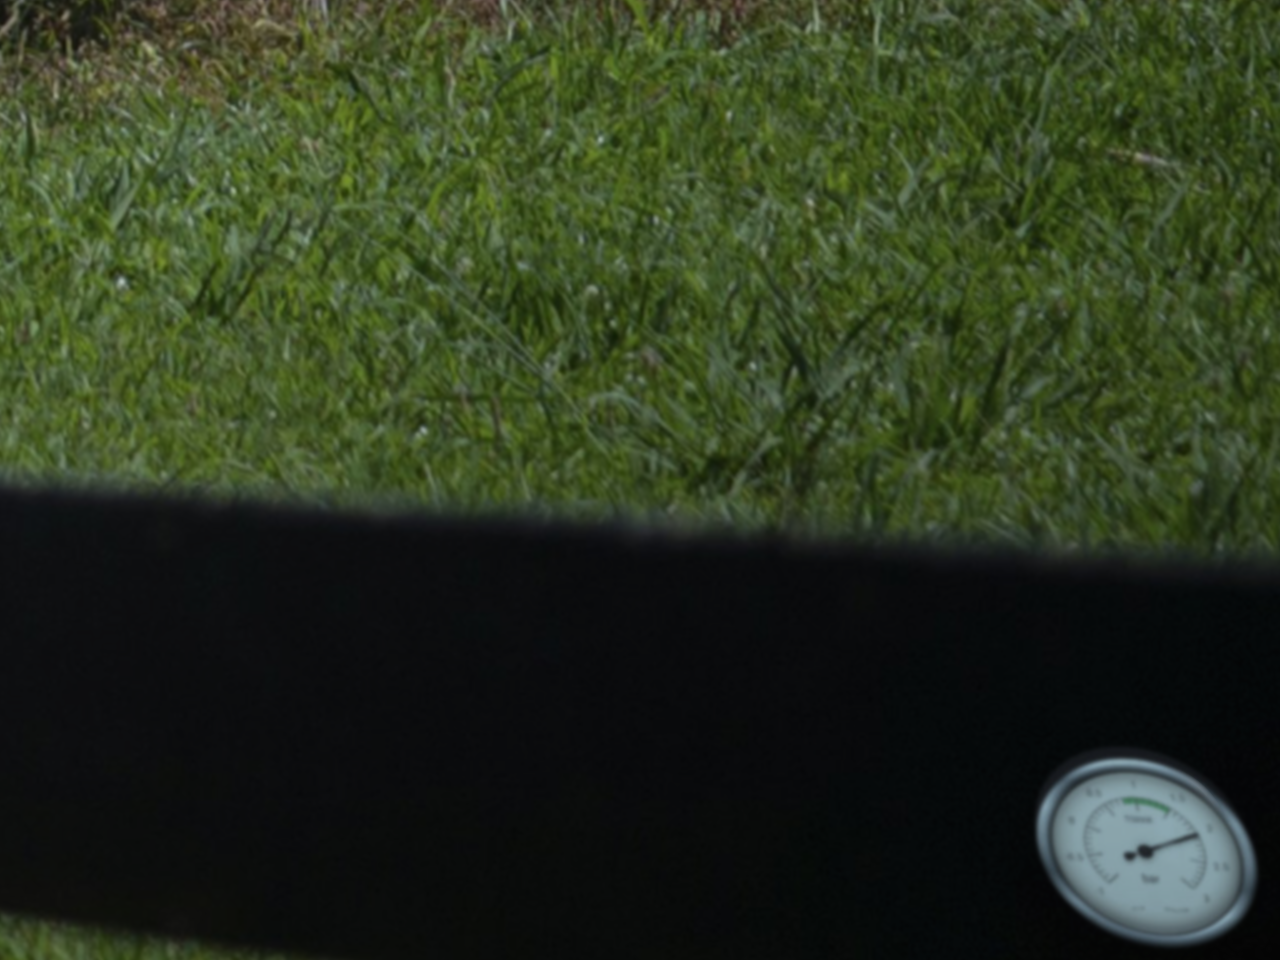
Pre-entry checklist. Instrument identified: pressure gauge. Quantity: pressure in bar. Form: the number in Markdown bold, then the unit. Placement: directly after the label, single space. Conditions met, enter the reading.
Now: **2** bar
